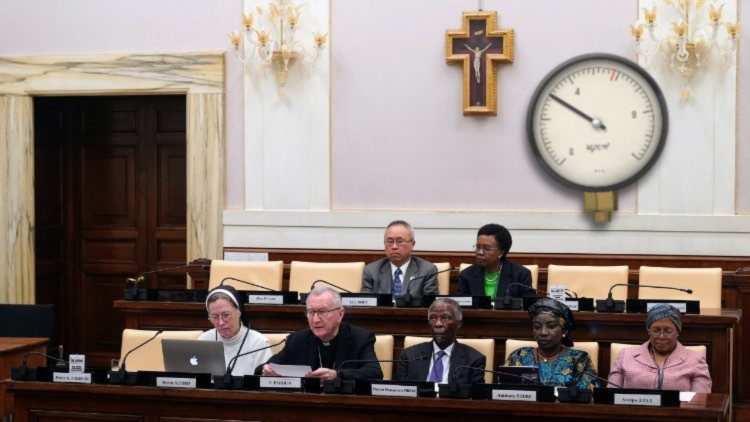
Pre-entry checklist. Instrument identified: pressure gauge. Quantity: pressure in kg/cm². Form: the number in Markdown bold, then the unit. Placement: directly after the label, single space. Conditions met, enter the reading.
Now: **3** kg/cm²
